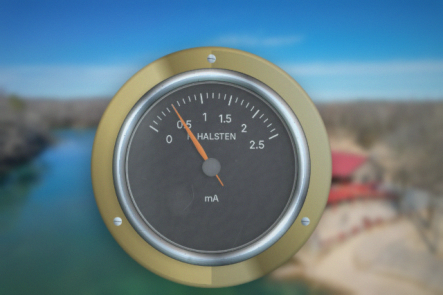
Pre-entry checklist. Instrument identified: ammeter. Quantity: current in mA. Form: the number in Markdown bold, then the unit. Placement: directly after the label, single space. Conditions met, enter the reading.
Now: **0.5** mA
